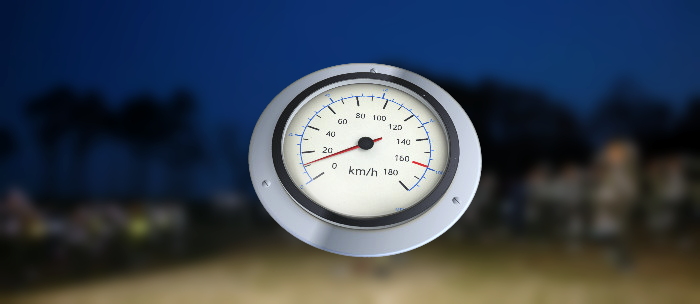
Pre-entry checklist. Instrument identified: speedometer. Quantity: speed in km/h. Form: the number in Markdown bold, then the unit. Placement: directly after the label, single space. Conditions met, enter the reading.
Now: **10** km/h
